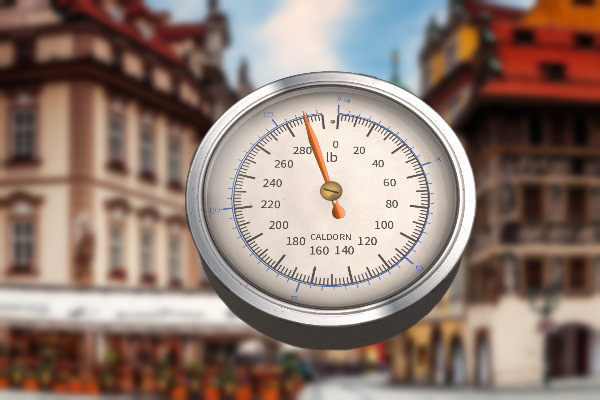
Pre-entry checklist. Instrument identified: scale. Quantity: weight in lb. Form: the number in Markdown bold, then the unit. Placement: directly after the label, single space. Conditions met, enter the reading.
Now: **290** lb
